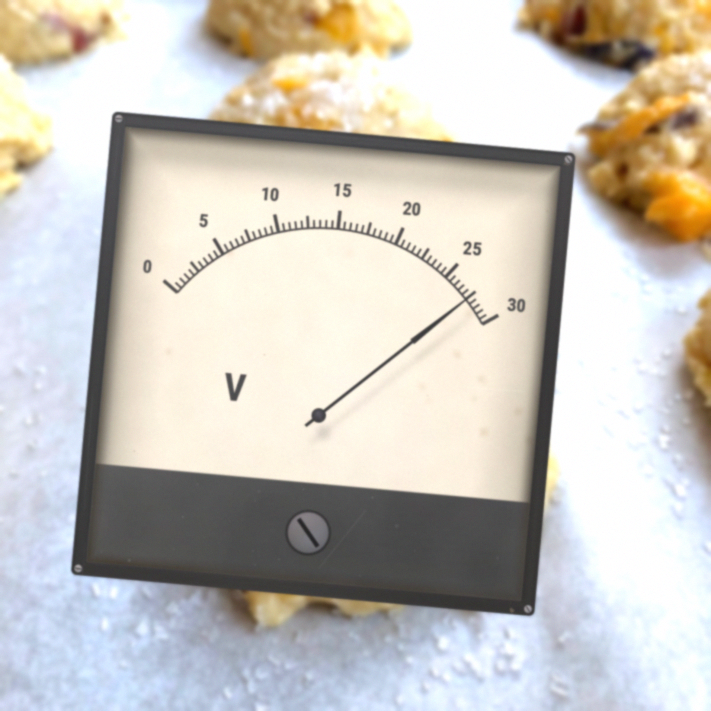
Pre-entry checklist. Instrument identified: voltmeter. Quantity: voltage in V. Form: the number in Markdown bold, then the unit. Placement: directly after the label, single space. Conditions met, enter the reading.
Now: **27.5** V
